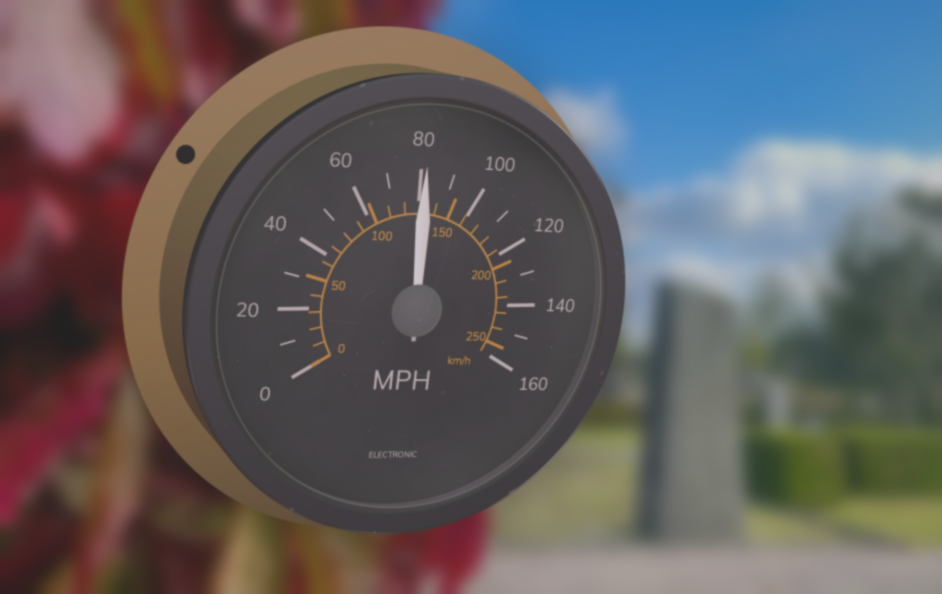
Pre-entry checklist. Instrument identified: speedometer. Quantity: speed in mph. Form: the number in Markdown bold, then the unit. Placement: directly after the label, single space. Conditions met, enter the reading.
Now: **80** mph
